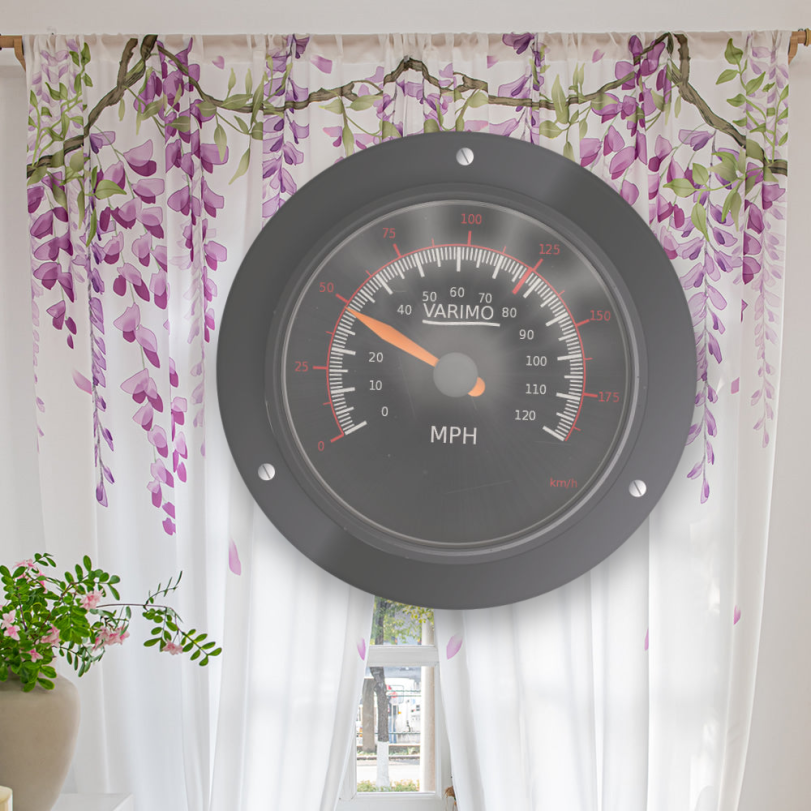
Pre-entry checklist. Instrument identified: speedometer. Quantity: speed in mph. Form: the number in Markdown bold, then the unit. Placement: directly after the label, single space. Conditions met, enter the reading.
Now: **30** mph
